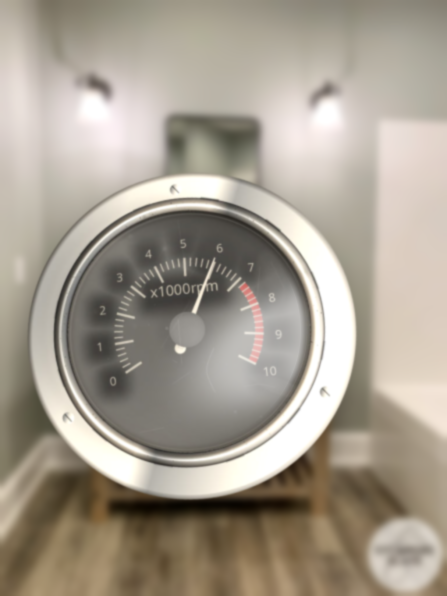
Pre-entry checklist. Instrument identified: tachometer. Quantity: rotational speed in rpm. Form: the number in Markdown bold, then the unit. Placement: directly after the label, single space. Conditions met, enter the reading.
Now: **6000** rpm
